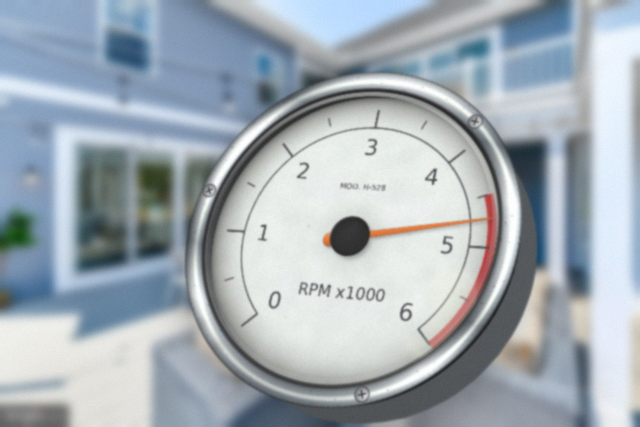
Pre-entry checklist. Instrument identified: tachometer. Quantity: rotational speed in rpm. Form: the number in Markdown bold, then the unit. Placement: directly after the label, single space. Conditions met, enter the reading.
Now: **4750** rpm
